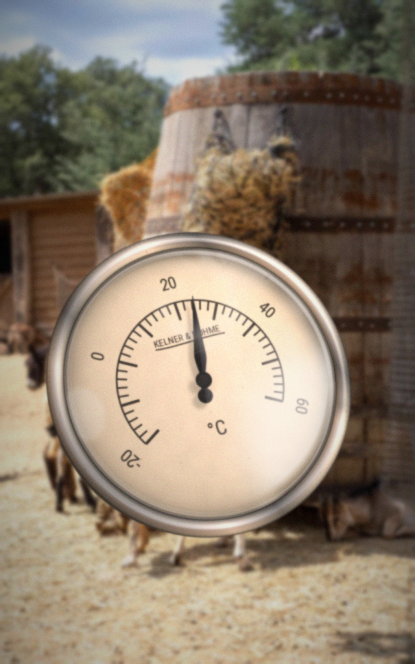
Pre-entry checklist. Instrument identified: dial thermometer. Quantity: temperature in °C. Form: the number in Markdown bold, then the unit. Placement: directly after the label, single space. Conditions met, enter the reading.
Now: **24** °C
